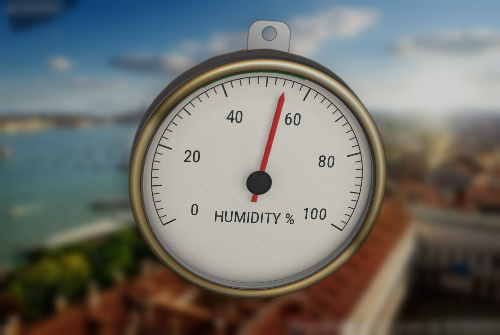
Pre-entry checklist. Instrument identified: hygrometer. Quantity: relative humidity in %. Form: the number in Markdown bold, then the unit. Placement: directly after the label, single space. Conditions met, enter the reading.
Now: **54** %
